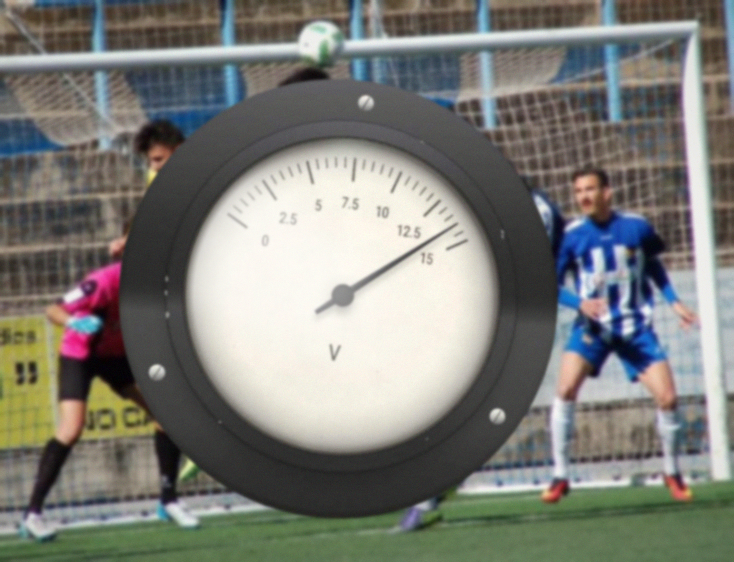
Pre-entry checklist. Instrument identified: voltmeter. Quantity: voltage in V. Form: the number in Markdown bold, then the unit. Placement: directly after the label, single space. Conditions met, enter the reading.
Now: **14** V
